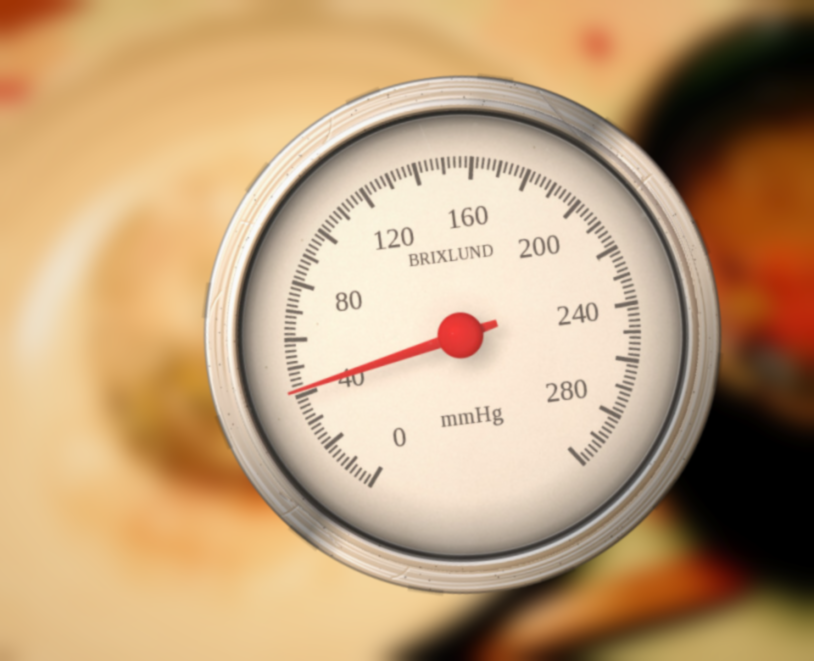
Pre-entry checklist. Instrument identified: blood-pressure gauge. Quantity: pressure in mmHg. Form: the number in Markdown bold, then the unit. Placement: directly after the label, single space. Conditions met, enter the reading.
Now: **42** mmHg
